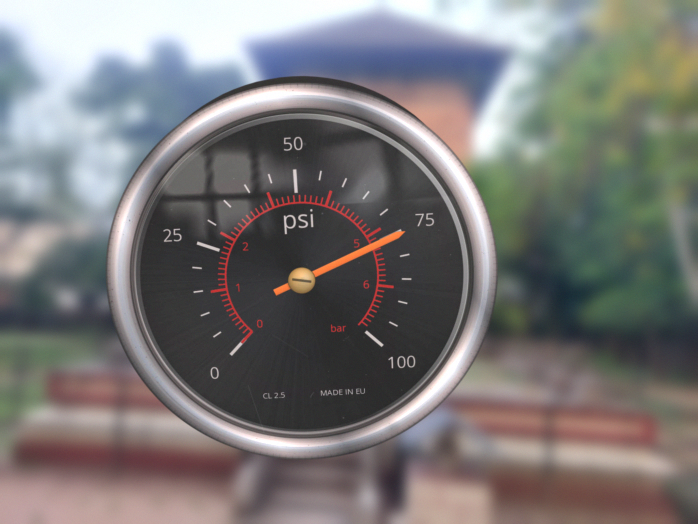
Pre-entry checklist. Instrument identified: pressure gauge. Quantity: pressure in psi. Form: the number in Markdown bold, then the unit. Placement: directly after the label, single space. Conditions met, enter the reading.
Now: **75** psi
